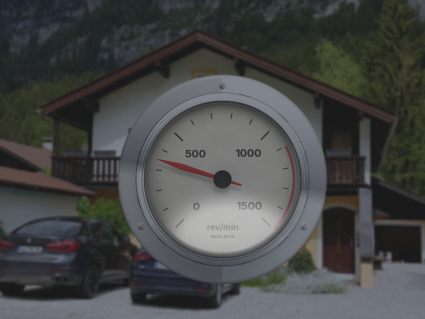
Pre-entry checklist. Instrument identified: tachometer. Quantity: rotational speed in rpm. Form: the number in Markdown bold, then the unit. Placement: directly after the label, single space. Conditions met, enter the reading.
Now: **350** rpm
